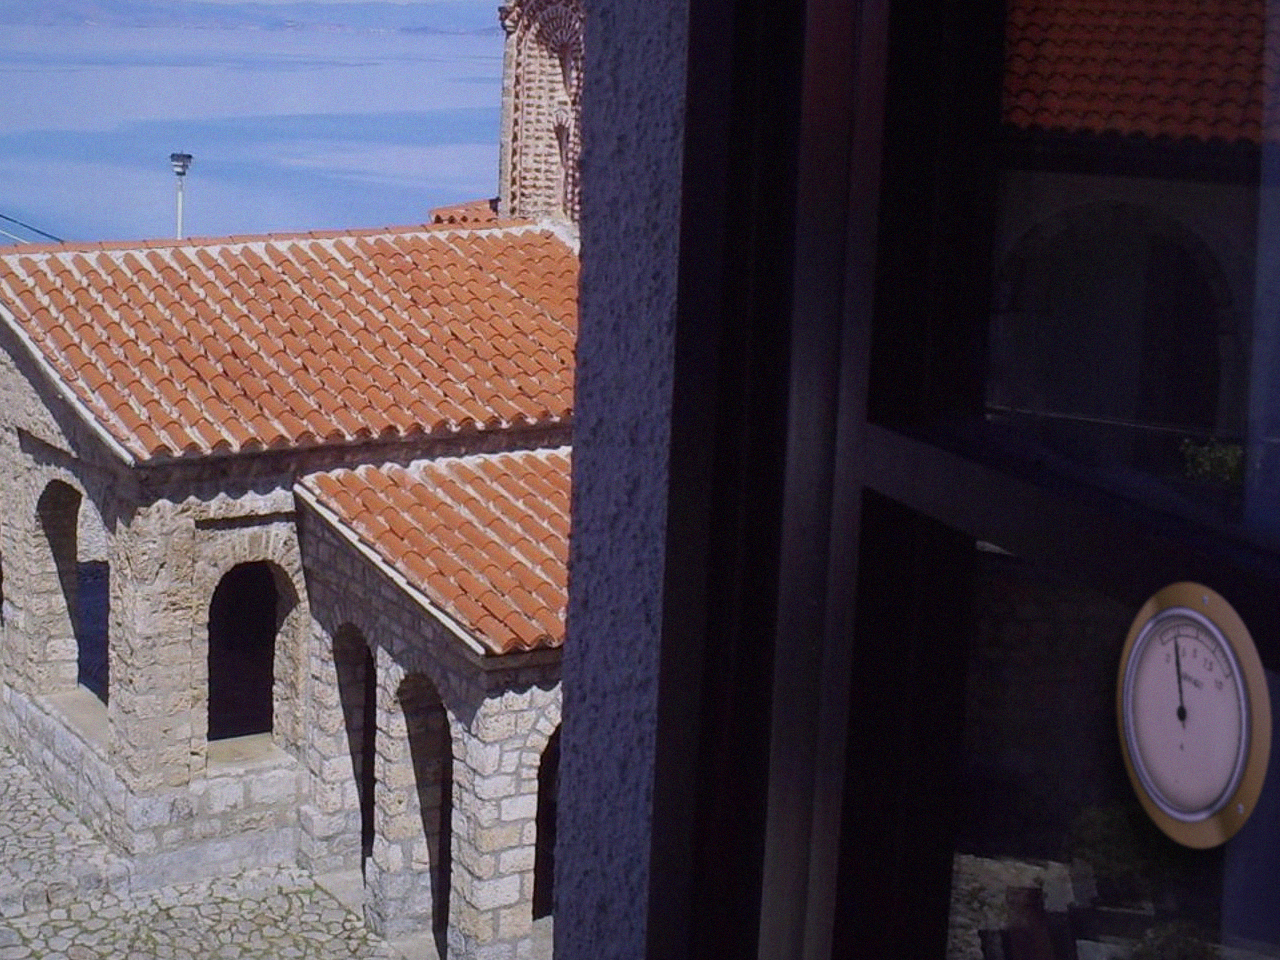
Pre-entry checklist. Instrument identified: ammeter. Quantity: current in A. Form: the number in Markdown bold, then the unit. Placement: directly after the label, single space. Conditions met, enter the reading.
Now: **2.5** A
